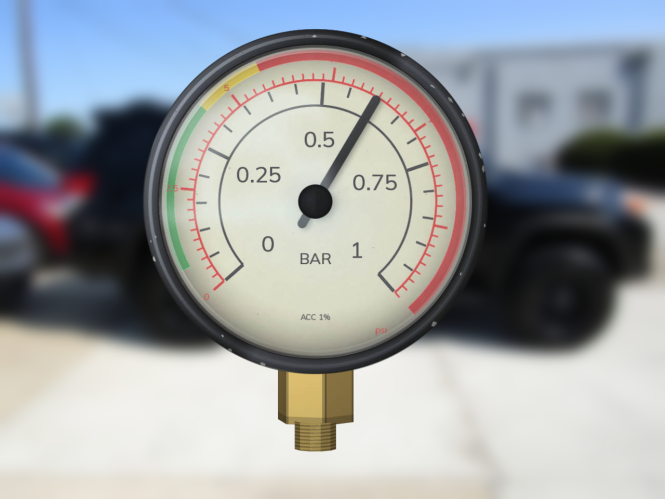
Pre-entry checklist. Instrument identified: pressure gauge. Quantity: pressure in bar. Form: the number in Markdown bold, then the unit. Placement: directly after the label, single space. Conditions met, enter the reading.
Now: **0.6** bar
